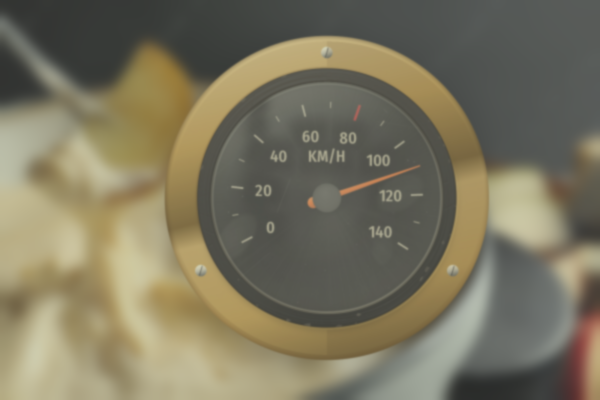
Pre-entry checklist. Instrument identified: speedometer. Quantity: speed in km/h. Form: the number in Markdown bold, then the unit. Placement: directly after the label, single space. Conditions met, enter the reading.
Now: **110** km/h
